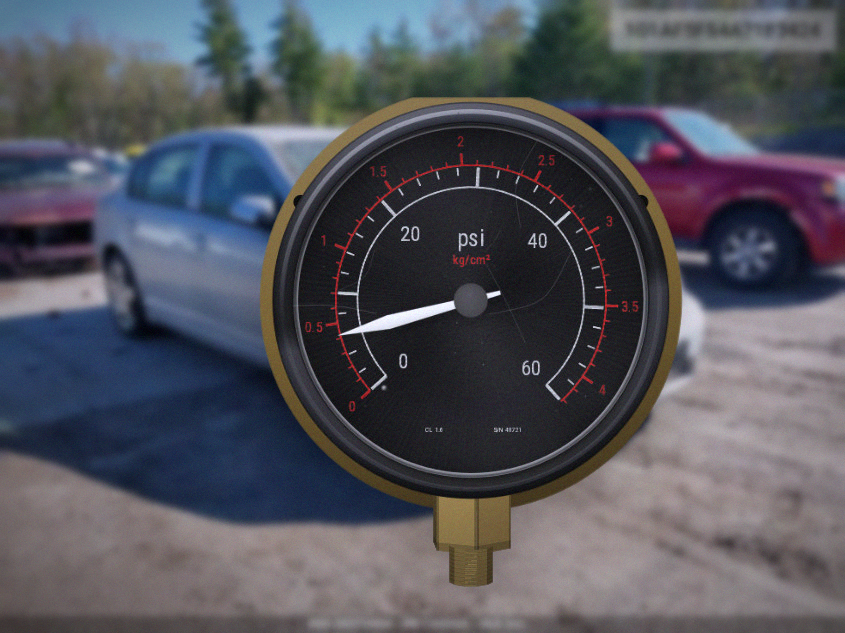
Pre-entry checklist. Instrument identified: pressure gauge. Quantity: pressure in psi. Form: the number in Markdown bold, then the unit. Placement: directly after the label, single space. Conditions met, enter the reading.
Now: **6** psi
